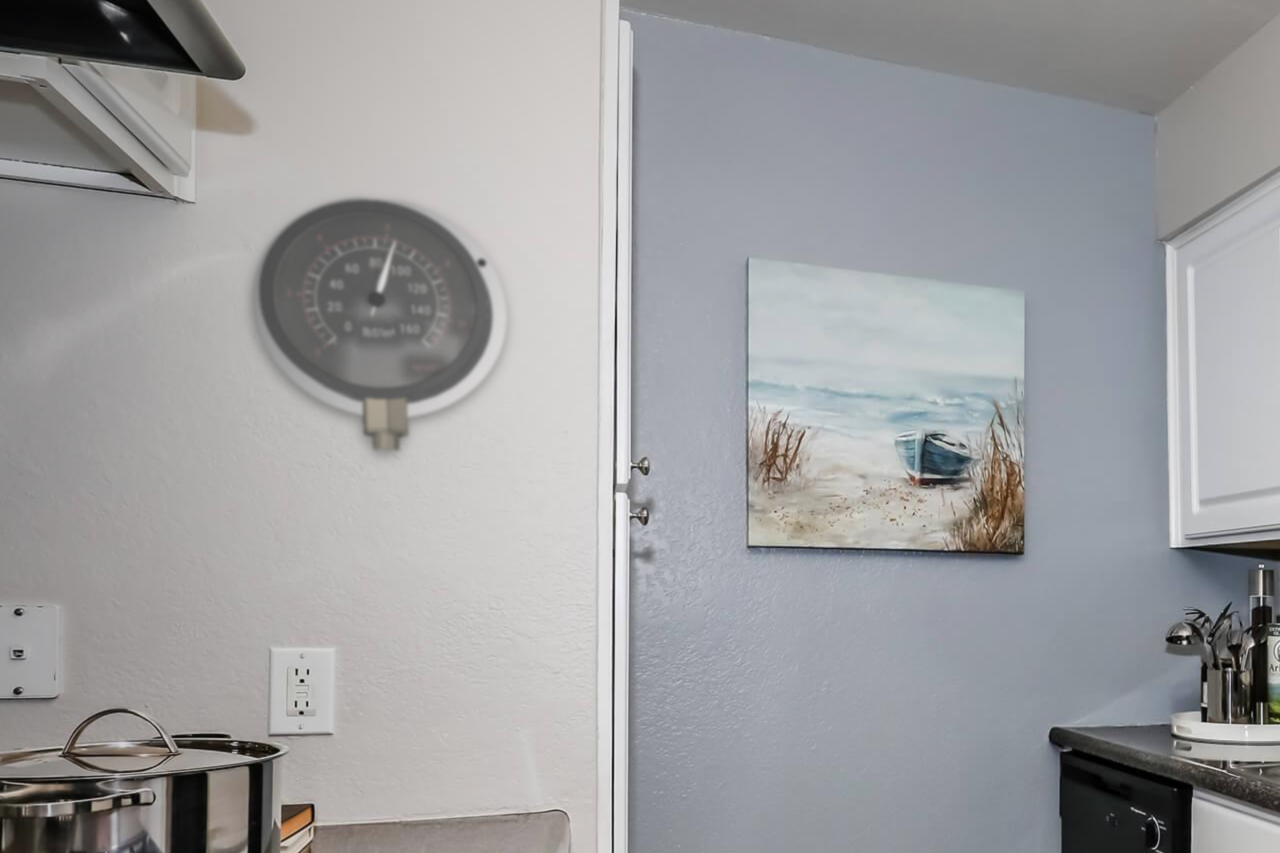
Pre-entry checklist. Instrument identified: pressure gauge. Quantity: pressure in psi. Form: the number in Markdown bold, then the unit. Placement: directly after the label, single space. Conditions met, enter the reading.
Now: **90** psi
